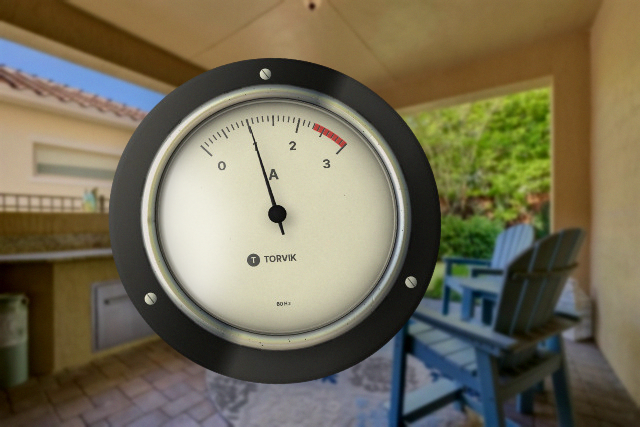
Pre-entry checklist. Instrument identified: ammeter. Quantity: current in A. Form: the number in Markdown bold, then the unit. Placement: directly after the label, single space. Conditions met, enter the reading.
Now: **1** A
